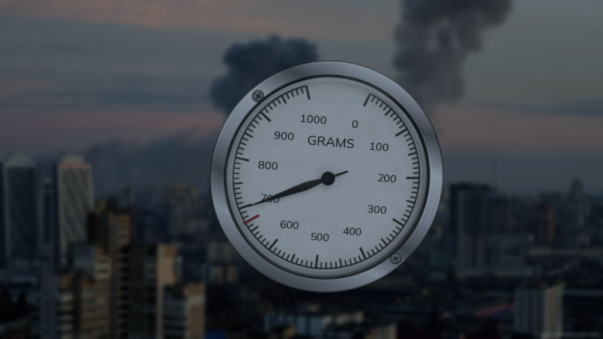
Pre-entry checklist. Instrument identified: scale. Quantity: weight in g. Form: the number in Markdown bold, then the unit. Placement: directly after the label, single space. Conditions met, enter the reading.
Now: **700** g
